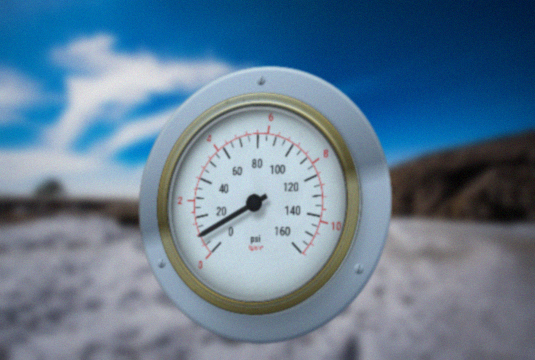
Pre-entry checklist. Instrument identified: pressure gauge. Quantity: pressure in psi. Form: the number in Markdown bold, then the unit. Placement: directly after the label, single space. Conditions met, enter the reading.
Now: **10** psi
